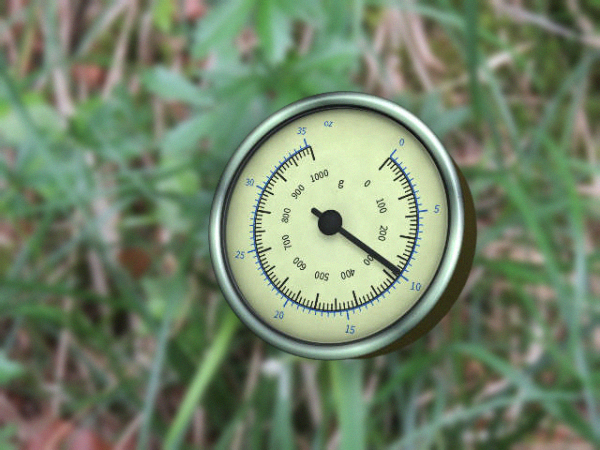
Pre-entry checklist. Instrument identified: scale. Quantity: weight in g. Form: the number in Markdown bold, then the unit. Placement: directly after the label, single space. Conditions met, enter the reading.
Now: **280** g
